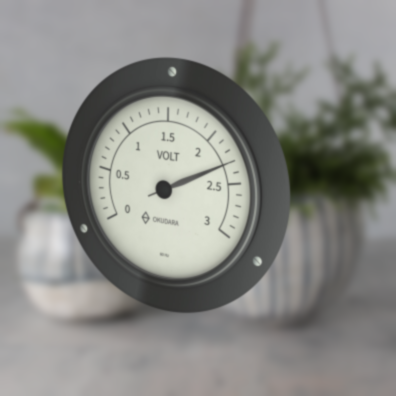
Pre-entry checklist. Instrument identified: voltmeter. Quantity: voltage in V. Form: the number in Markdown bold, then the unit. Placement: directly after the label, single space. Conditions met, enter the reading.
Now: **2.3** V
